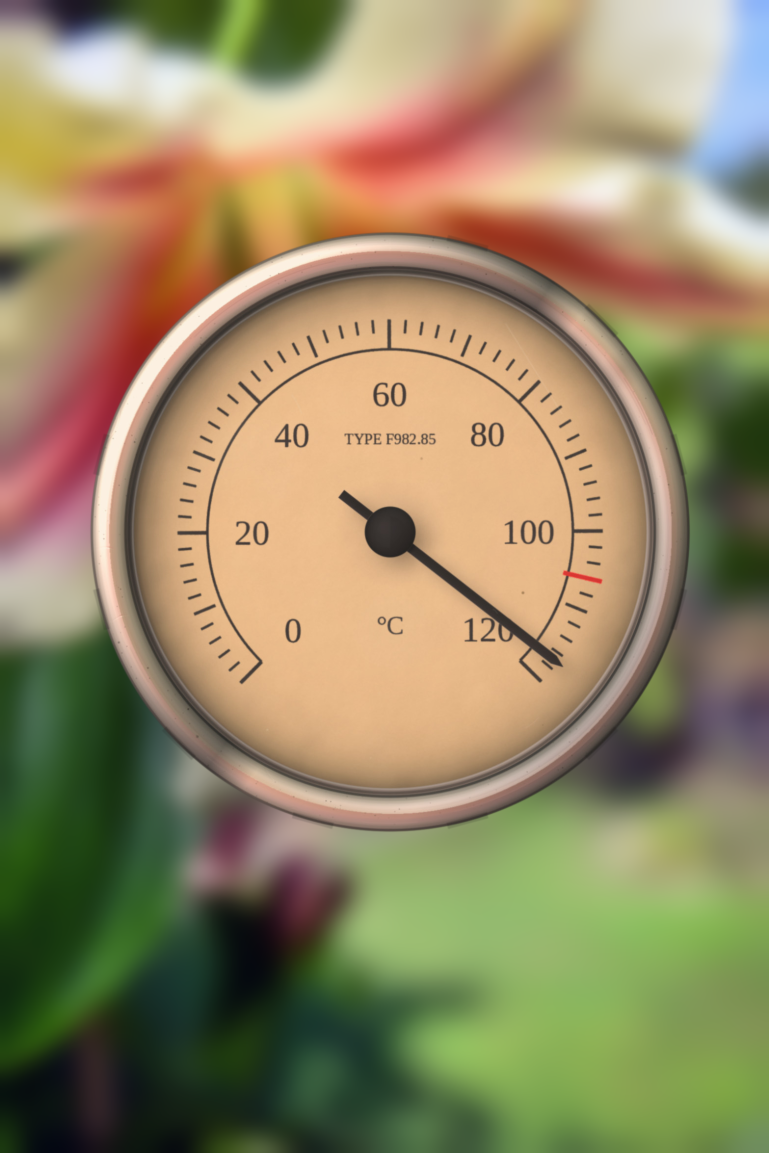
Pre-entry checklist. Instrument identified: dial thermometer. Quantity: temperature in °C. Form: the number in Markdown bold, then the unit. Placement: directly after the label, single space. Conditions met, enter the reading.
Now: **117** °C
